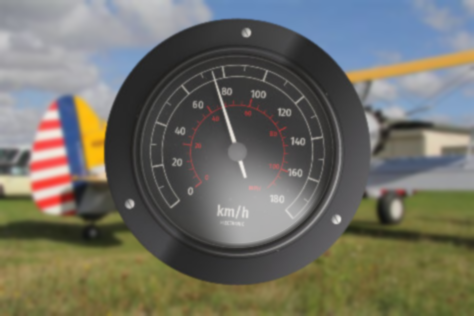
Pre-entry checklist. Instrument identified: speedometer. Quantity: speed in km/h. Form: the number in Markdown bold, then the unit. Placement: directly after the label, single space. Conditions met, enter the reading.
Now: **75** km/h
